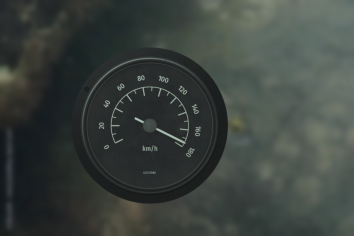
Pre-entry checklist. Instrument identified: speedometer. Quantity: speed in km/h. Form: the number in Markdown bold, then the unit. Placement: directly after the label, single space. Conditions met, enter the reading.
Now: **175** km/h
